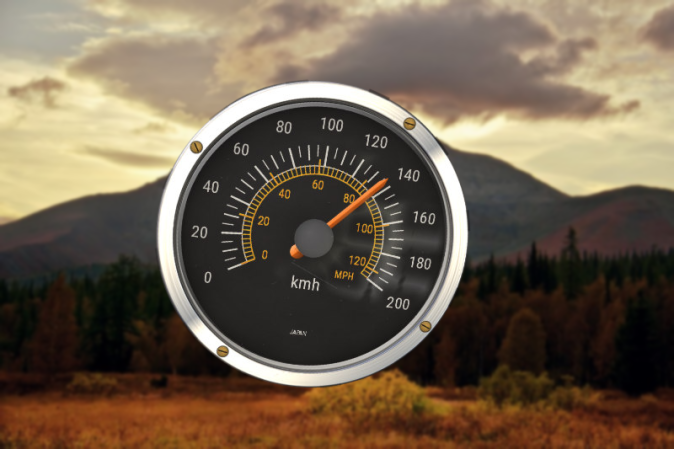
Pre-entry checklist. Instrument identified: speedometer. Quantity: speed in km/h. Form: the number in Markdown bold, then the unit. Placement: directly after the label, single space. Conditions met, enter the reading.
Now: **135** km/h
